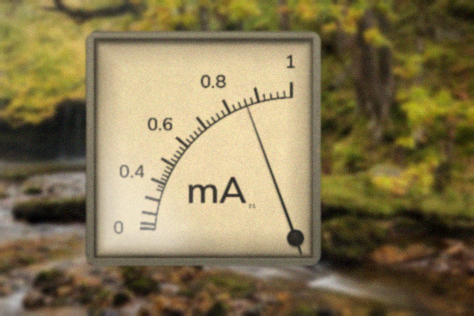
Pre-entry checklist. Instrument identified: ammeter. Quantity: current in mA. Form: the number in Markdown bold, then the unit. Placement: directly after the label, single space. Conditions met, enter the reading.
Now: **0.86** mA
